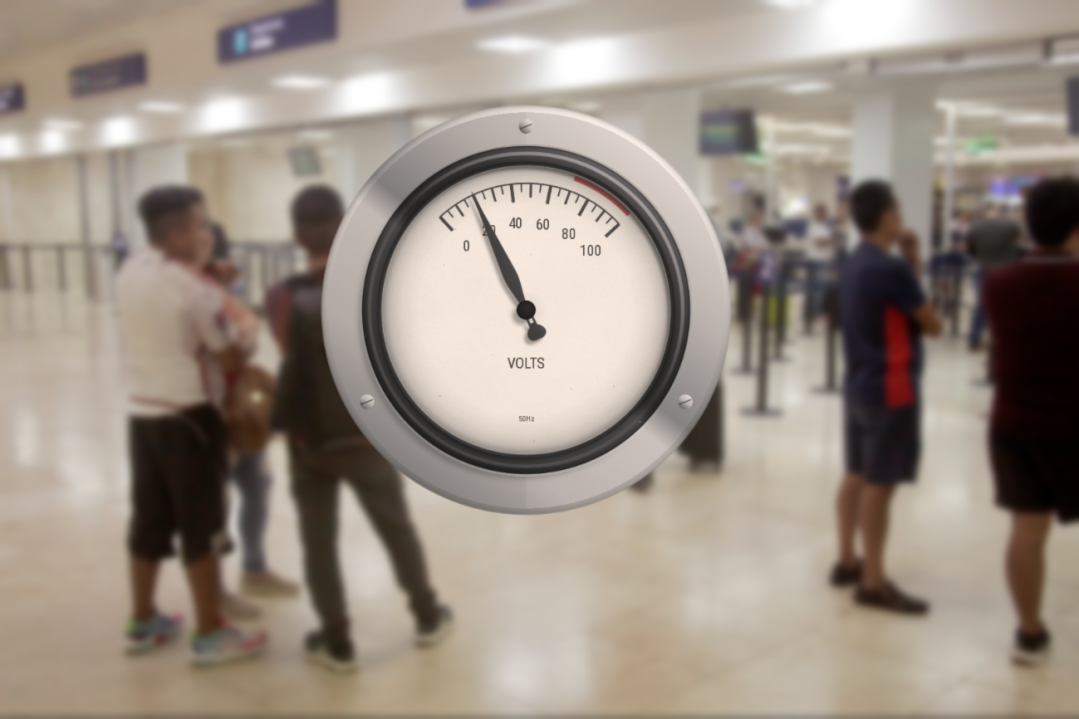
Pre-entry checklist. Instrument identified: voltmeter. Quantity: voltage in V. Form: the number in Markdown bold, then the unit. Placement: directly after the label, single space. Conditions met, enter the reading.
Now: **20** V
